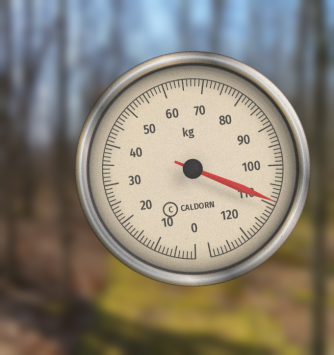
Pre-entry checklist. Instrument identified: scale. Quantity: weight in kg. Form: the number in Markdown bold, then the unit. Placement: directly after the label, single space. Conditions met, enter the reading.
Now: **109** kg
